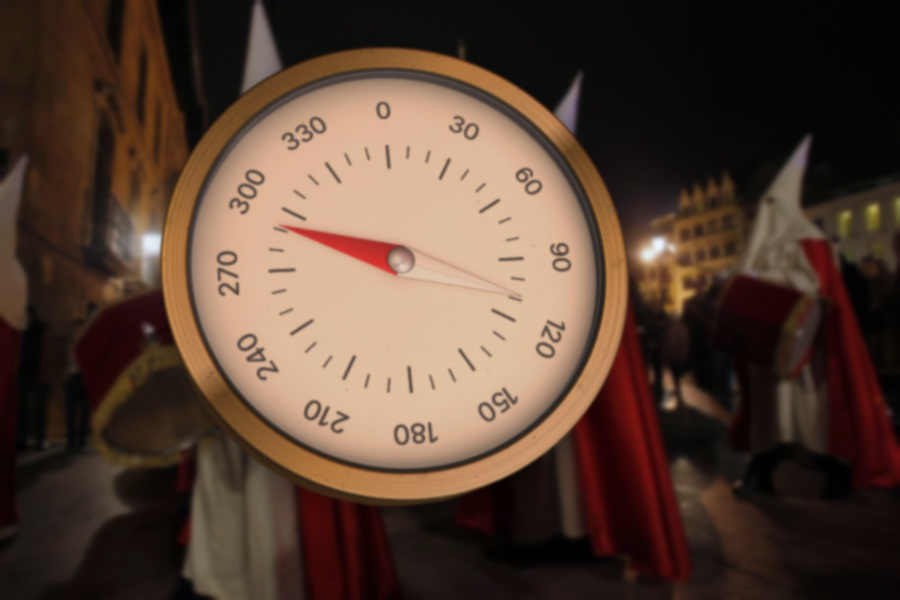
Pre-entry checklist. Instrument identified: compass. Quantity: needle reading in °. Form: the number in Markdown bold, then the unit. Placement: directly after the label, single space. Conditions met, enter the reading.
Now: **290** °
